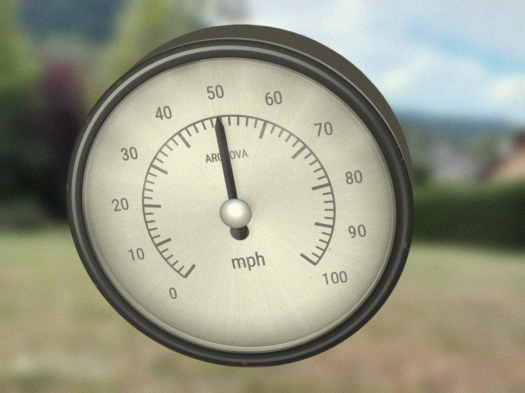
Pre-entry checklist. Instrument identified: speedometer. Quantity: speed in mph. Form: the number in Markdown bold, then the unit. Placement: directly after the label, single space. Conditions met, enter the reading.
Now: **50** mph
